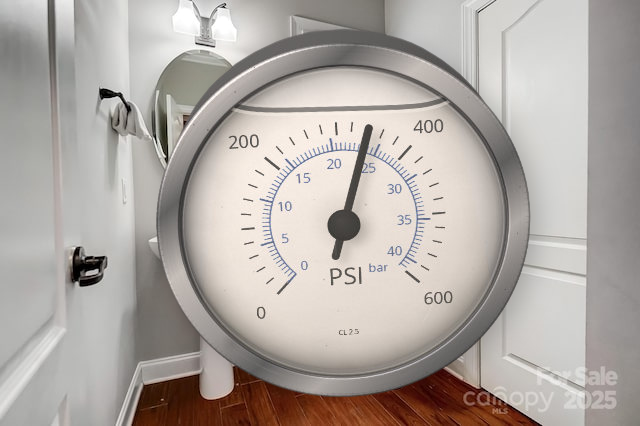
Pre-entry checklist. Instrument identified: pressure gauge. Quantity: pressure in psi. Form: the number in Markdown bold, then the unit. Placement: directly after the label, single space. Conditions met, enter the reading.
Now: **340** psi
